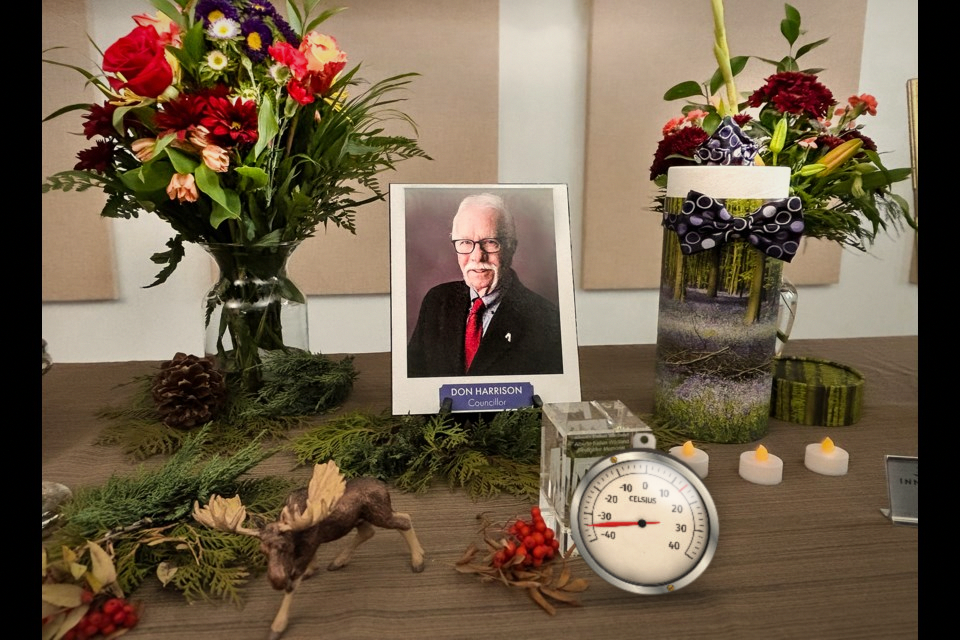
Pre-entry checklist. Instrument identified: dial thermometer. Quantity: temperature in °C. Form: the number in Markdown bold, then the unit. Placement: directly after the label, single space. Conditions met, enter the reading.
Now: **-34** °C
